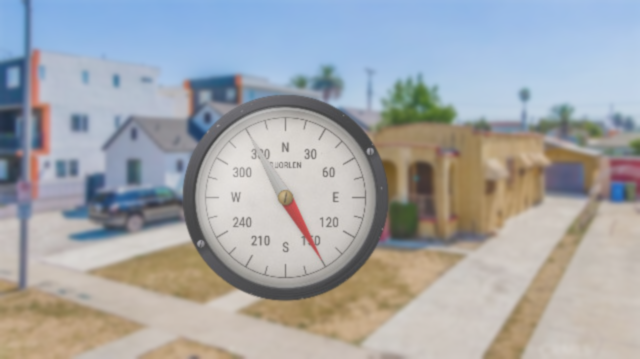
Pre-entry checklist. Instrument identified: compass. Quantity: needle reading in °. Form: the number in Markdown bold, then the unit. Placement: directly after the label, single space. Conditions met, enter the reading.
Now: **150** °
